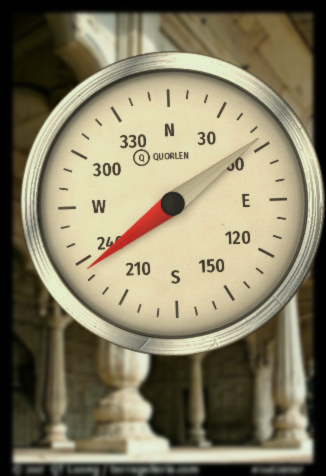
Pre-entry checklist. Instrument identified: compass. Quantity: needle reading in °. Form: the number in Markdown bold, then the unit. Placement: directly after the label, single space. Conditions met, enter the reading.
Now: **235** °
